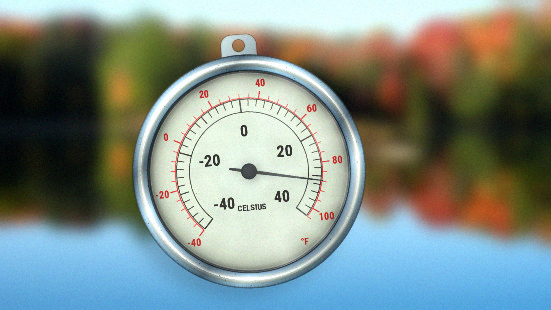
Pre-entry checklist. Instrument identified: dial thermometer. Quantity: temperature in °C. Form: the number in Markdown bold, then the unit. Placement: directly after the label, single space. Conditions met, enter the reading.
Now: **31** °C
